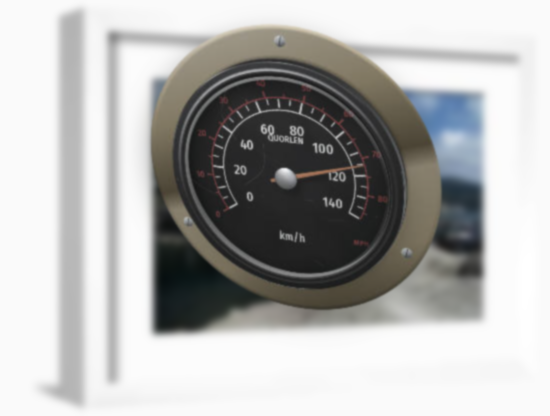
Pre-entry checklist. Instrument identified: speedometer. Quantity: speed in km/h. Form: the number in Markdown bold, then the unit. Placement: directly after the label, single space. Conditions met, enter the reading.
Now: **115** km/h
